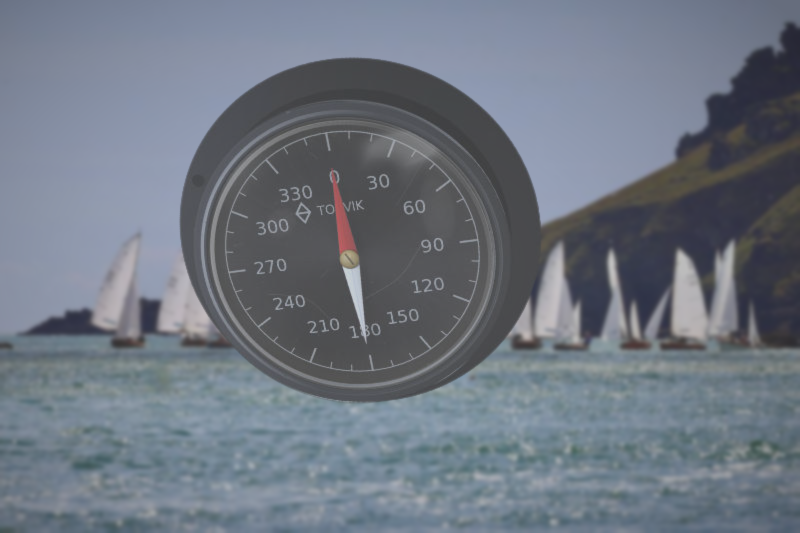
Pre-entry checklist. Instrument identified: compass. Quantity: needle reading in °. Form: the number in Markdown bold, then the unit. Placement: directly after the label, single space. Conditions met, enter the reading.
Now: **0** °
